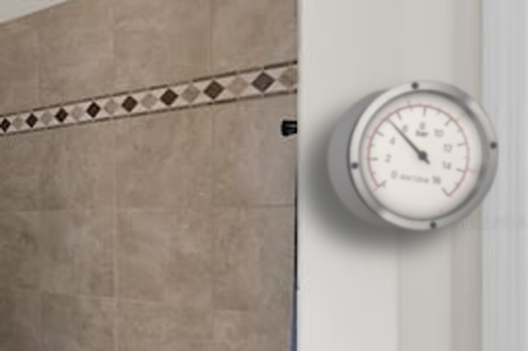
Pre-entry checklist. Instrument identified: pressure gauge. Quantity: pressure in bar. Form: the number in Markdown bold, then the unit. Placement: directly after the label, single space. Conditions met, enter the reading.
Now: **5** bar
